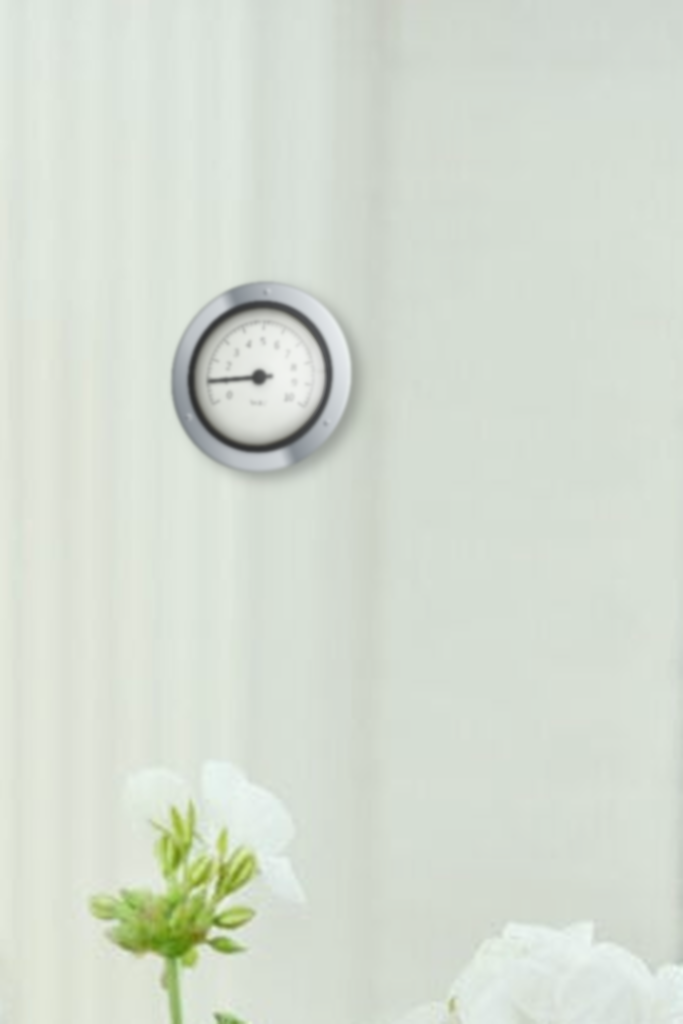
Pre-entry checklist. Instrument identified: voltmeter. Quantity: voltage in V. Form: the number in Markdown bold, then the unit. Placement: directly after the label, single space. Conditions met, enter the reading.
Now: **1** V
